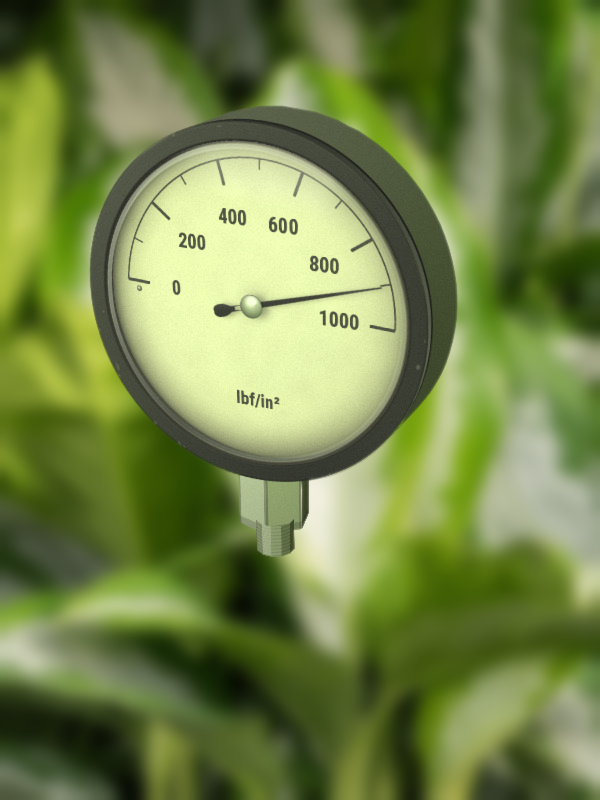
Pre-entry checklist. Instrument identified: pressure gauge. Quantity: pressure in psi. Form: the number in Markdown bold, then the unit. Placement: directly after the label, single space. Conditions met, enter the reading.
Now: **900** psi
